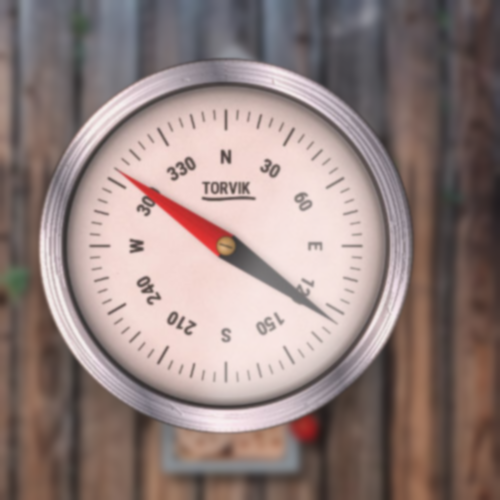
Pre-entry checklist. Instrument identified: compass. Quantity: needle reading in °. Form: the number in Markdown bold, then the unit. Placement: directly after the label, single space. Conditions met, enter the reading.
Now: **305** °
